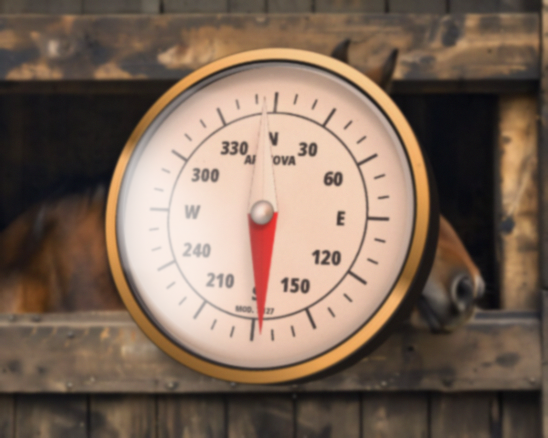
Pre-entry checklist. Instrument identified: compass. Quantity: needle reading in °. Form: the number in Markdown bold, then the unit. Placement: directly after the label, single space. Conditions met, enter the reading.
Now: **175** °
